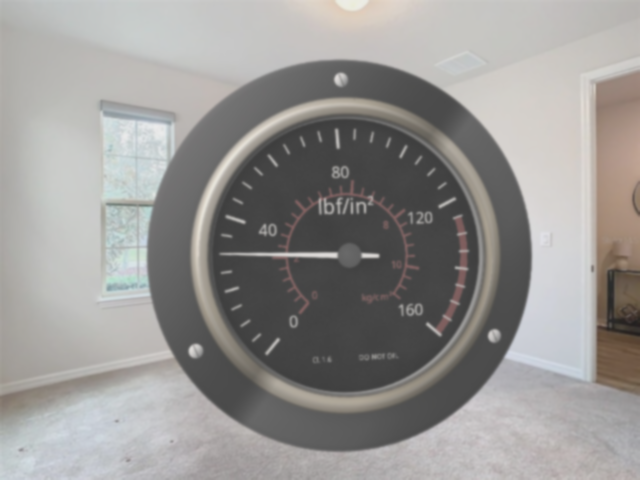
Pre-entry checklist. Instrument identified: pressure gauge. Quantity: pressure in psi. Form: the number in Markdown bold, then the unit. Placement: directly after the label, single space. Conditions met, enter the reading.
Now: **30** psi
